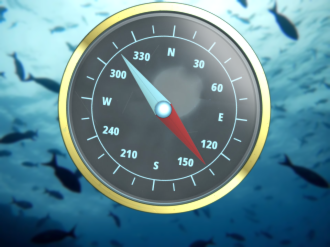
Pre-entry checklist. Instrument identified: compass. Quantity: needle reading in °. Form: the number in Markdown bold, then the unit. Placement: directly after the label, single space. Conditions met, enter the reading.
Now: **135** °
